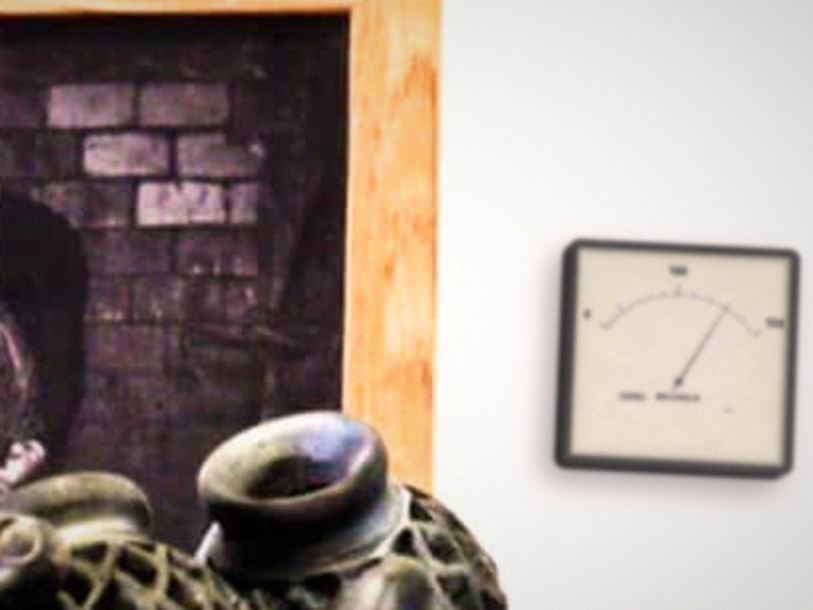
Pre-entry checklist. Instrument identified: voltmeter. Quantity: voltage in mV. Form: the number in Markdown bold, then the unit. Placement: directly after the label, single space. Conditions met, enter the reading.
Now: **130** mV
